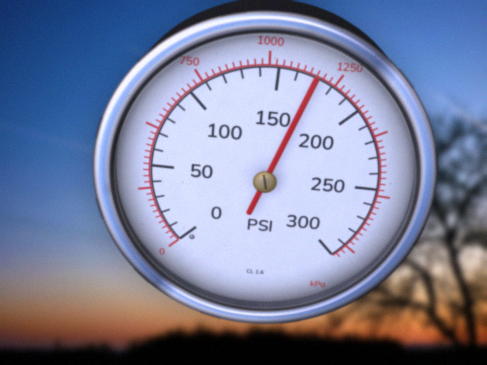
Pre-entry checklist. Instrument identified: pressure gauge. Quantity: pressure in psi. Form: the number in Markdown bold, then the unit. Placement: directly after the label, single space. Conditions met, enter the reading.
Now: **170** psi
